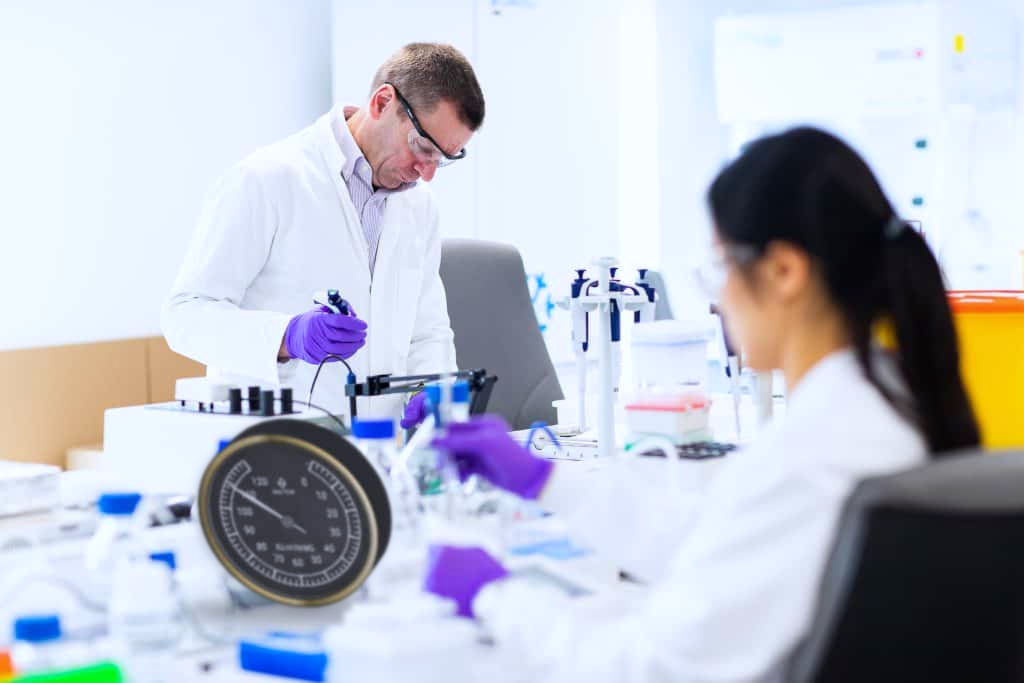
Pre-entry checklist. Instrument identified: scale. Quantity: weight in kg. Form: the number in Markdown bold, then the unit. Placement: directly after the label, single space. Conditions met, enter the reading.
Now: **110** kg
